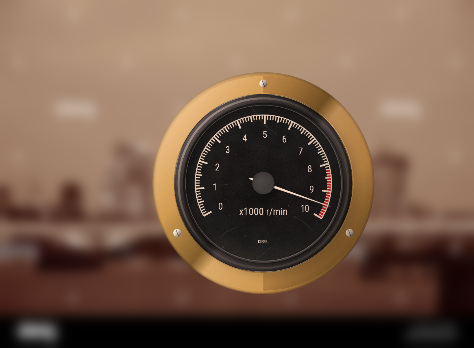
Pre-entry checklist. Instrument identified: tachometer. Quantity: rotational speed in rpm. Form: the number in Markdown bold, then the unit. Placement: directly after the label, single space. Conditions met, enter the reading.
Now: **9500** rpm
